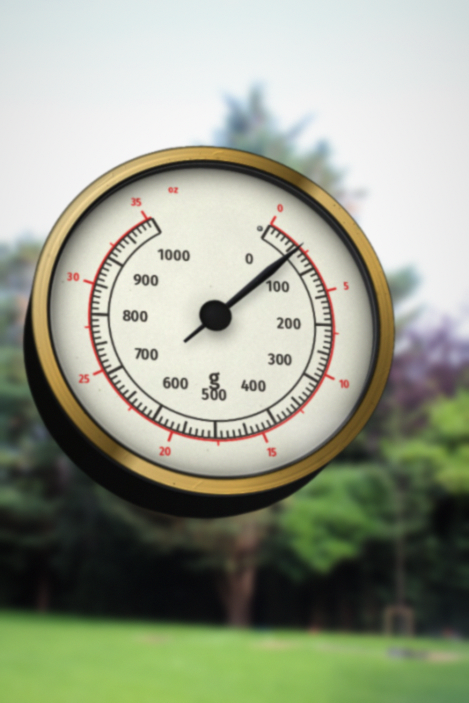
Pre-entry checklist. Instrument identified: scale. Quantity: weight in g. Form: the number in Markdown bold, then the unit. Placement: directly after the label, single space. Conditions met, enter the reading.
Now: **60** g
